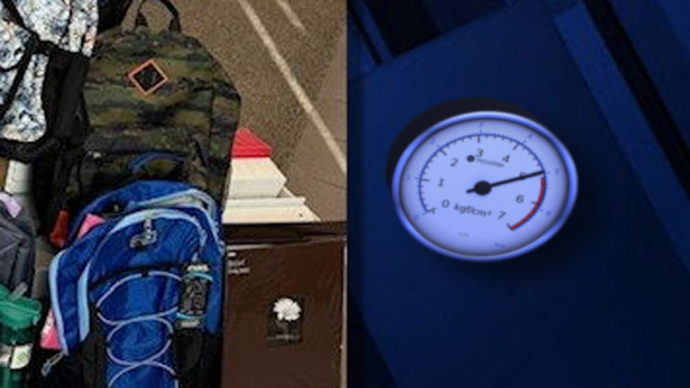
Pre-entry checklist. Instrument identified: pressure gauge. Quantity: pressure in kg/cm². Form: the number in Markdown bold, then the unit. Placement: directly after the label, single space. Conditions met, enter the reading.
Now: **5** kg/cm²
